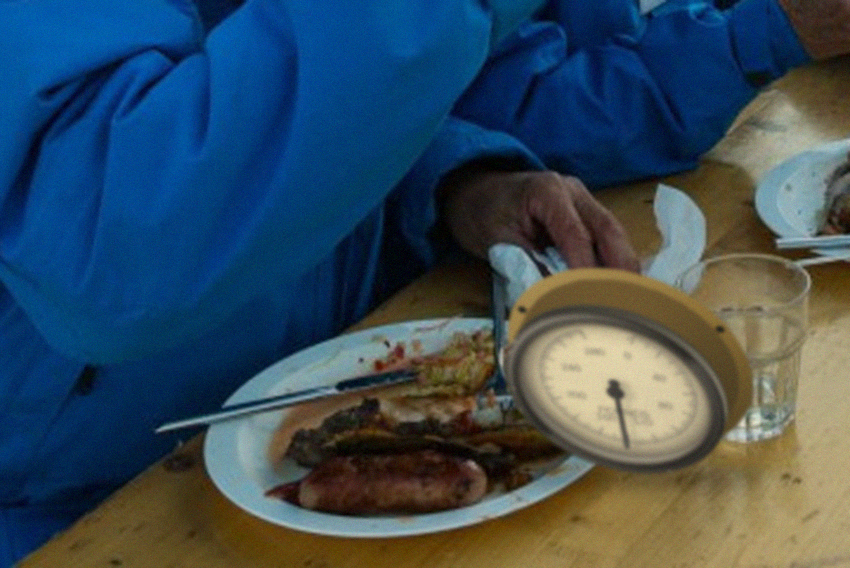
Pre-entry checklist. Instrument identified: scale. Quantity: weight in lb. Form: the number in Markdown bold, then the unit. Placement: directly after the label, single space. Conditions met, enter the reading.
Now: **140** lb
